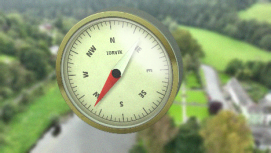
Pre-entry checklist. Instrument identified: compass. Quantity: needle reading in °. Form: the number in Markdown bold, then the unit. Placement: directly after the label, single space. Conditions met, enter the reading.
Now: **220** °
